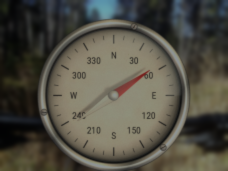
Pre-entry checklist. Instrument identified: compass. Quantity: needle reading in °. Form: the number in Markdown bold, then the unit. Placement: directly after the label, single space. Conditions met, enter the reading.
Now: **55** °
